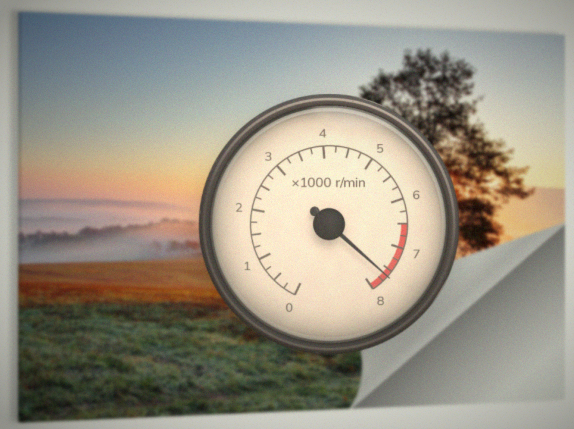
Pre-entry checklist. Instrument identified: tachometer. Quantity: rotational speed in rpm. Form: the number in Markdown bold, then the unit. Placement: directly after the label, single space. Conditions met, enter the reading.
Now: **7625** rpm
